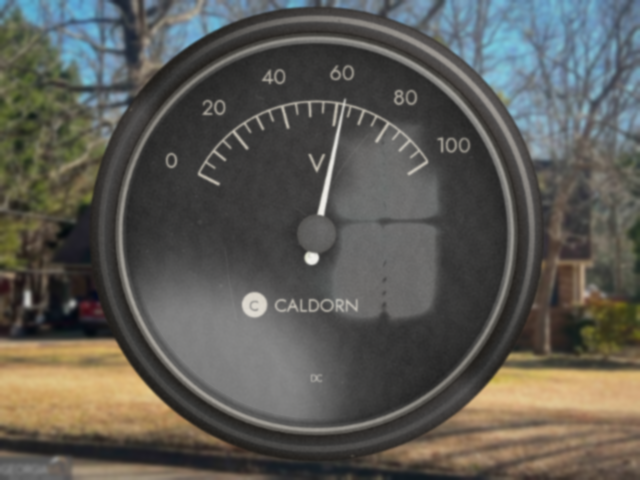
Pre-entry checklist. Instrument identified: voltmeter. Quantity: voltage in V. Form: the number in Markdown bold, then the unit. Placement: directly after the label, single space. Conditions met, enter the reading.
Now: **62.5** V
